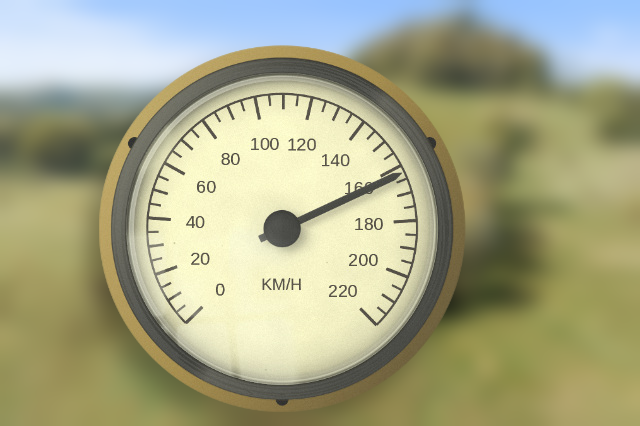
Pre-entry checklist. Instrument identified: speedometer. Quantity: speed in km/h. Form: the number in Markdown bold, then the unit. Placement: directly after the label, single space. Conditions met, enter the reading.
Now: **162.5** km/h
